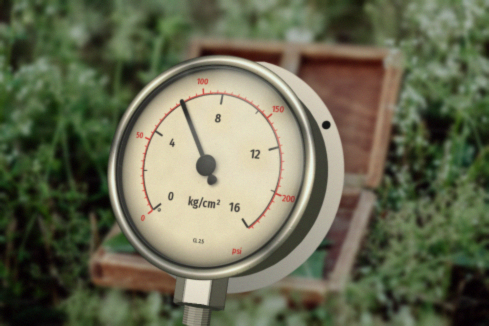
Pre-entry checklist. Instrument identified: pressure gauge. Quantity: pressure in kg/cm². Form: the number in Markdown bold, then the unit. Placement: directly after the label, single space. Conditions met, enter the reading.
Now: **6** kg/cm²
